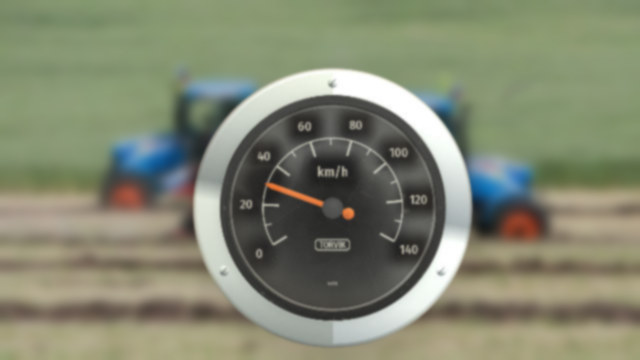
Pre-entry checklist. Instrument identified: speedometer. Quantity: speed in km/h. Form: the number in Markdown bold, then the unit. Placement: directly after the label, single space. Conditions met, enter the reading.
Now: **30** km/h
